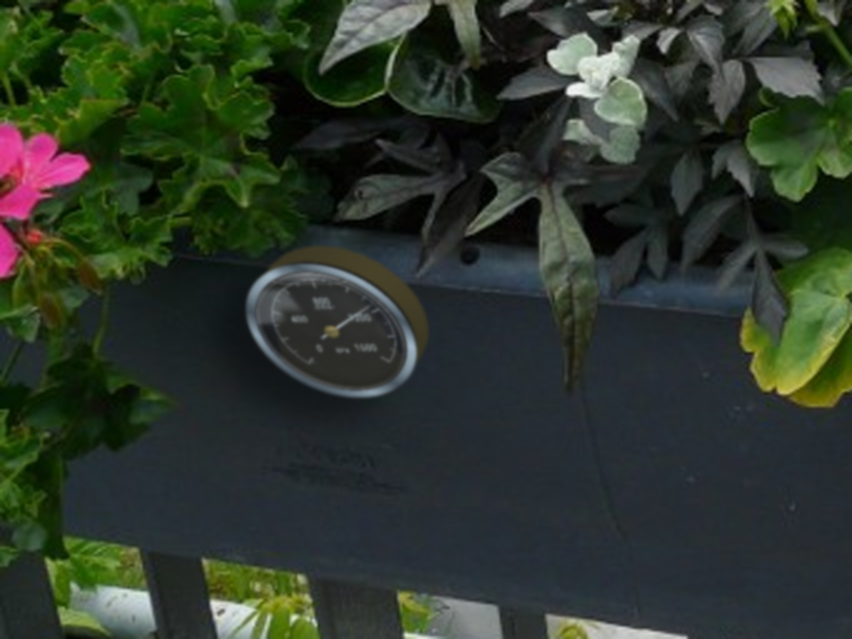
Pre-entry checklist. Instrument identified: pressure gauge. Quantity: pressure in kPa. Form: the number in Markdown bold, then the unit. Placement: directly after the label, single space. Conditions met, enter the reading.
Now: **1150** kPa
